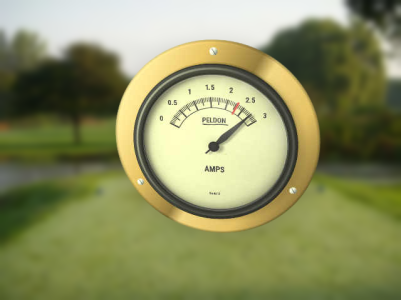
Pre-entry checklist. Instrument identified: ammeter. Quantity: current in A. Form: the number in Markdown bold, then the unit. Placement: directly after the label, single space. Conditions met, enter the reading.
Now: **2.75** A
